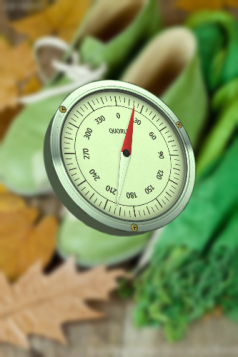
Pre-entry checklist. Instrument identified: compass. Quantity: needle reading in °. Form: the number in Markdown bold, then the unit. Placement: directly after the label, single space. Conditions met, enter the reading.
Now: **20** °
